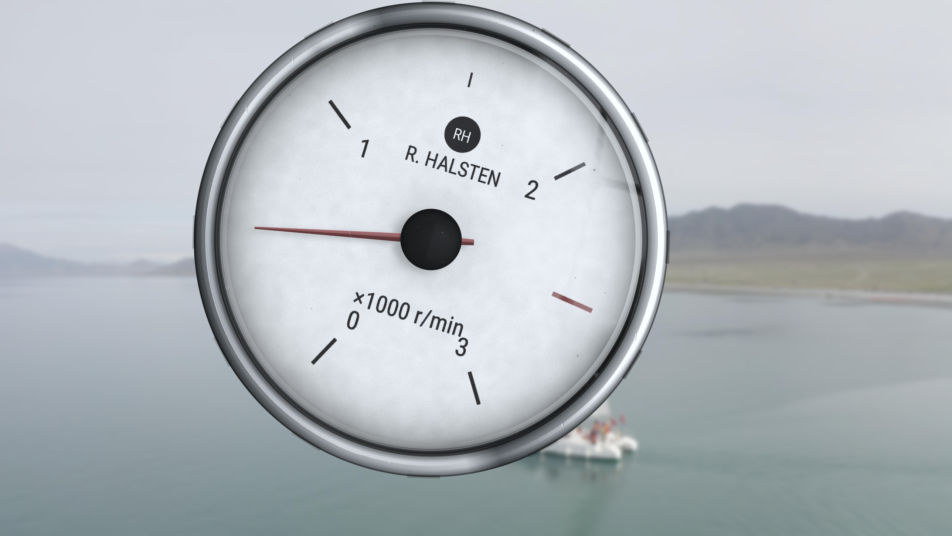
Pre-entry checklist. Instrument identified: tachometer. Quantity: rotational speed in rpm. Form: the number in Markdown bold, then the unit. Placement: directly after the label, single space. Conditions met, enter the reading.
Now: **500** rpm
